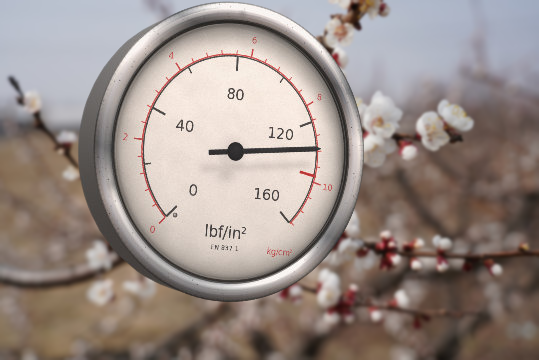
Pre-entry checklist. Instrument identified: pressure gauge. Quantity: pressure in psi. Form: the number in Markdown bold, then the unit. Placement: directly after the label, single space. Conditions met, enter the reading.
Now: **130** psi
